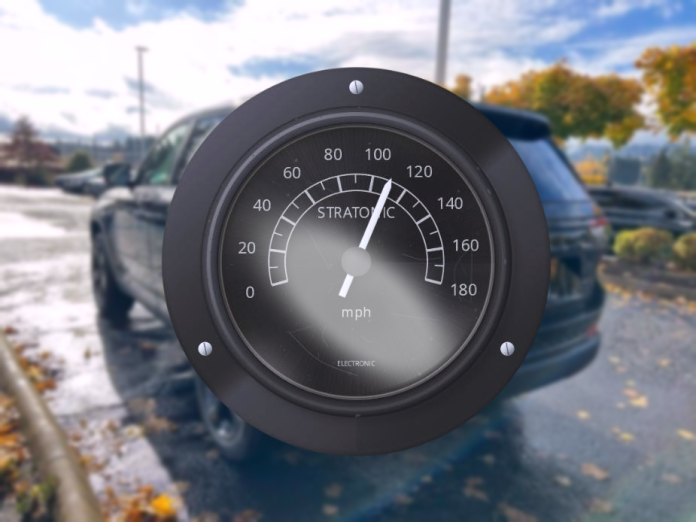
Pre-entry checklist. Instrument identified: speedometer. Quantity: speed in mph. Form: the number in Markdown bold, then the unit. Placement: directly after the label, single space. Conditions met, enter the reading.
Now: **110** mph
